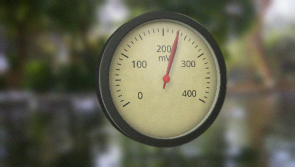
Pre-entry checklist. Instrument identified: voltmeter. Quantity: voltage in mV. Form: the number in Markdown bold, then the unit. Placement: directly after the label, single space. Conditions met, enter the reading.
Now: **230** mV
